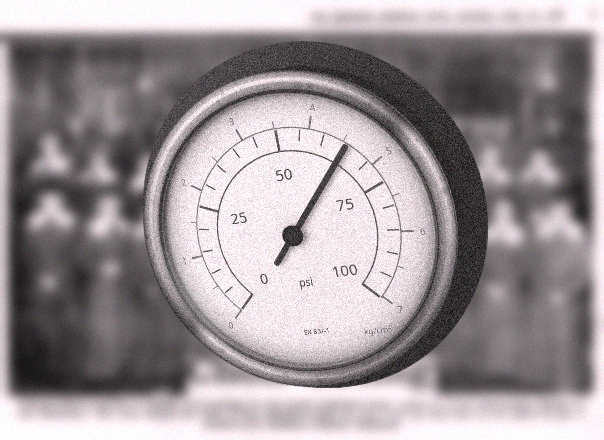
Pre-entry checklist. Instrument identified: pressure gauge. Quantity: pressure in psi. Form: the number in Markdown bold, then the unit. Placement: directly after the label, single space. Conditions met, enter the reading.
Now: **65** psi
